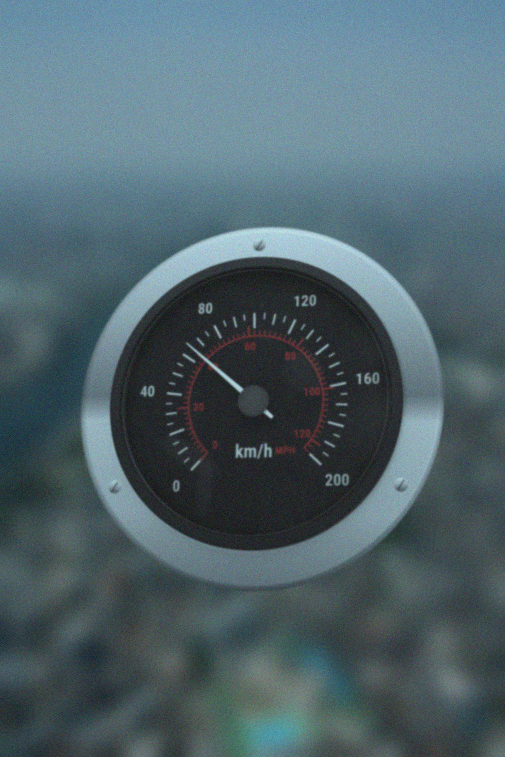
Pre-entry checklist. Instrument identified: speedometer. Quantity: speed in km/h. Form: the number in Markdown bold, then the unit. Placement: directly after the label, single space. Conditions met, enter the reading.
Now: **65** km/h
